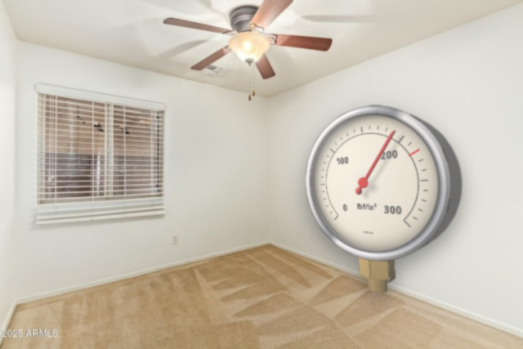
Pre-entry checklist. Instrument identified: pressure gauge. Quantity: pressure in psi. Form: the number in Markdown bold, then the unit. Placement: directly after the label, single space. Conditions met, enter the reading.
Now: **190** psi
